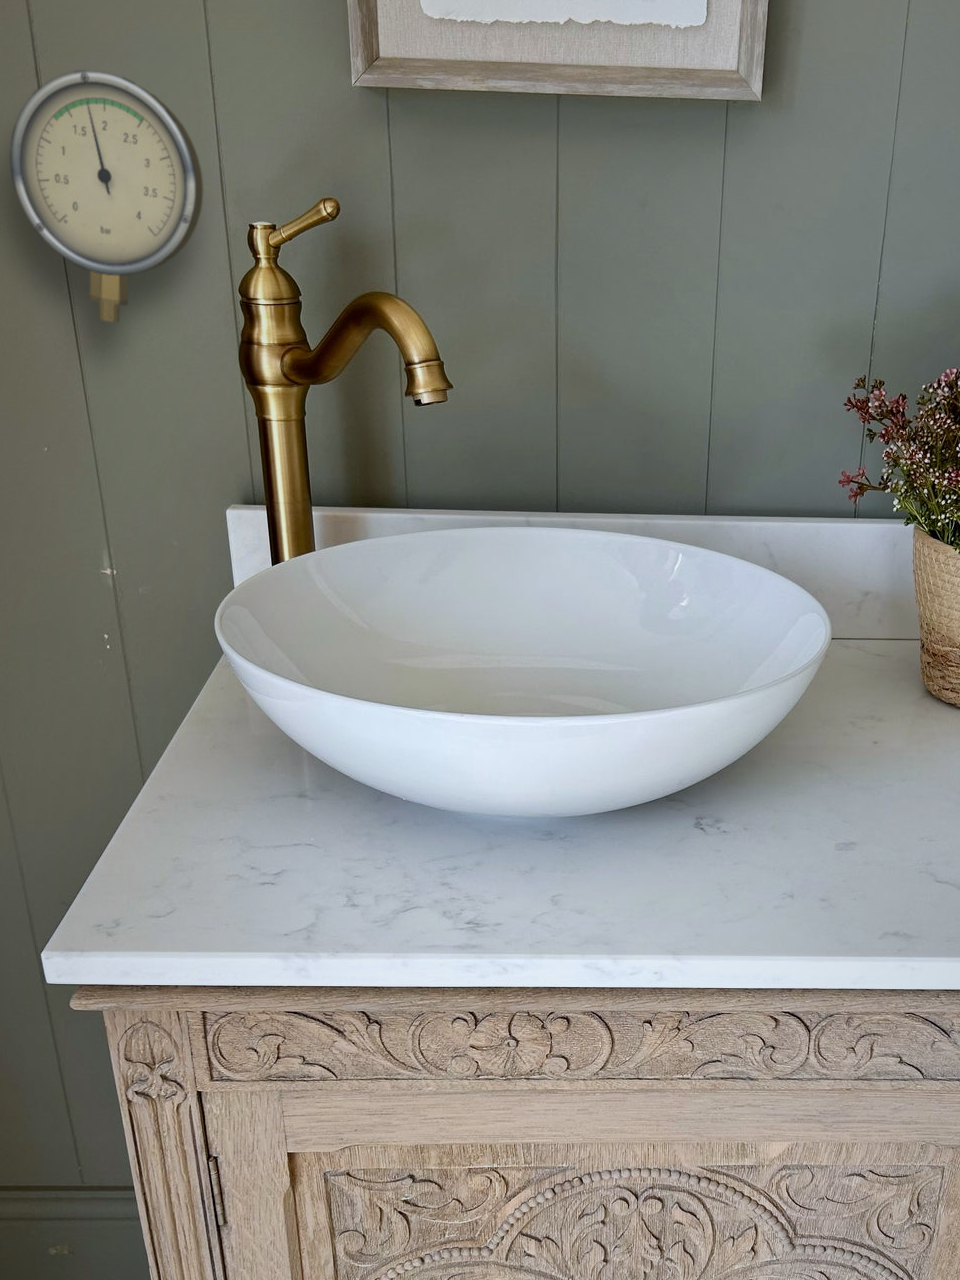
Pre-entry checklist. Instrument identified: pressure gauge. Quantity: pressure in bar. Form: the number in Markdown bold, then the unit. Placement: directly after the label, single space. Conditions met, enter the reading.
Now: **1.8** bar
